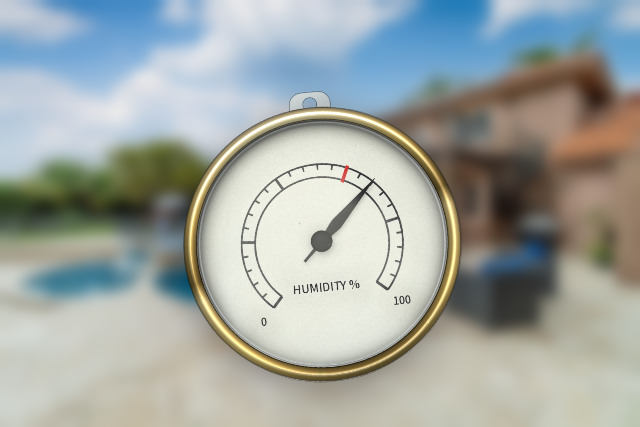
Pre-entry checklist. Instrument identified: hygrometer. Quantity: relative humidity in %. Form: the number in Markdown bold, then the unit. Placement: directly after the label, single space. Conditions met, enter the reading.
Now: **68** %
